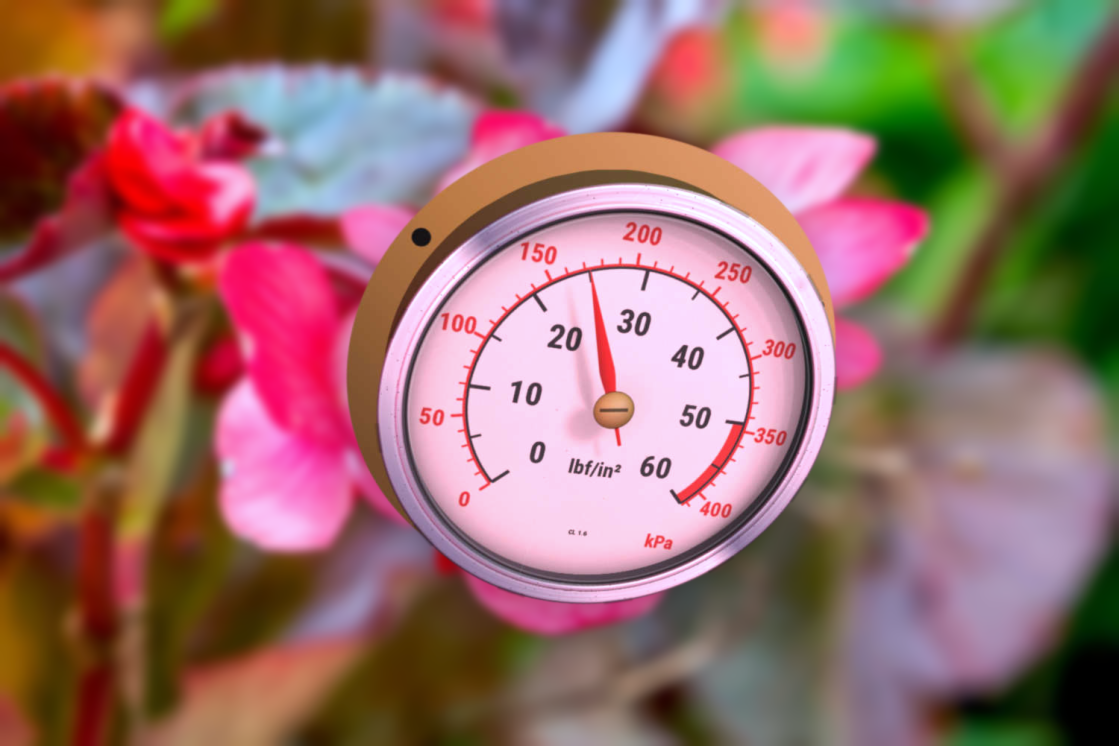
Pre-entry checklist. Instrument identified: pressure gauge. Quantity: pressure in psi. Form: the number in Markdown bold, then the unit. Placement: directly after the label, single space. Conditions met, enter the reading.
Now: **25** psi
